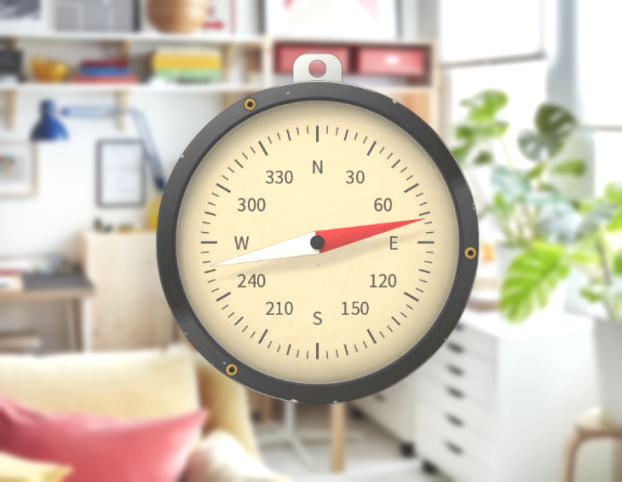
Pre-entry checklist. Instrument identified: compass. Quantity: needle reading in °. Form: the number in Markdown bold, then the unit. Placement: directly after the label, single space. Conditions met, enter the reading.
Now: **77.5** °
